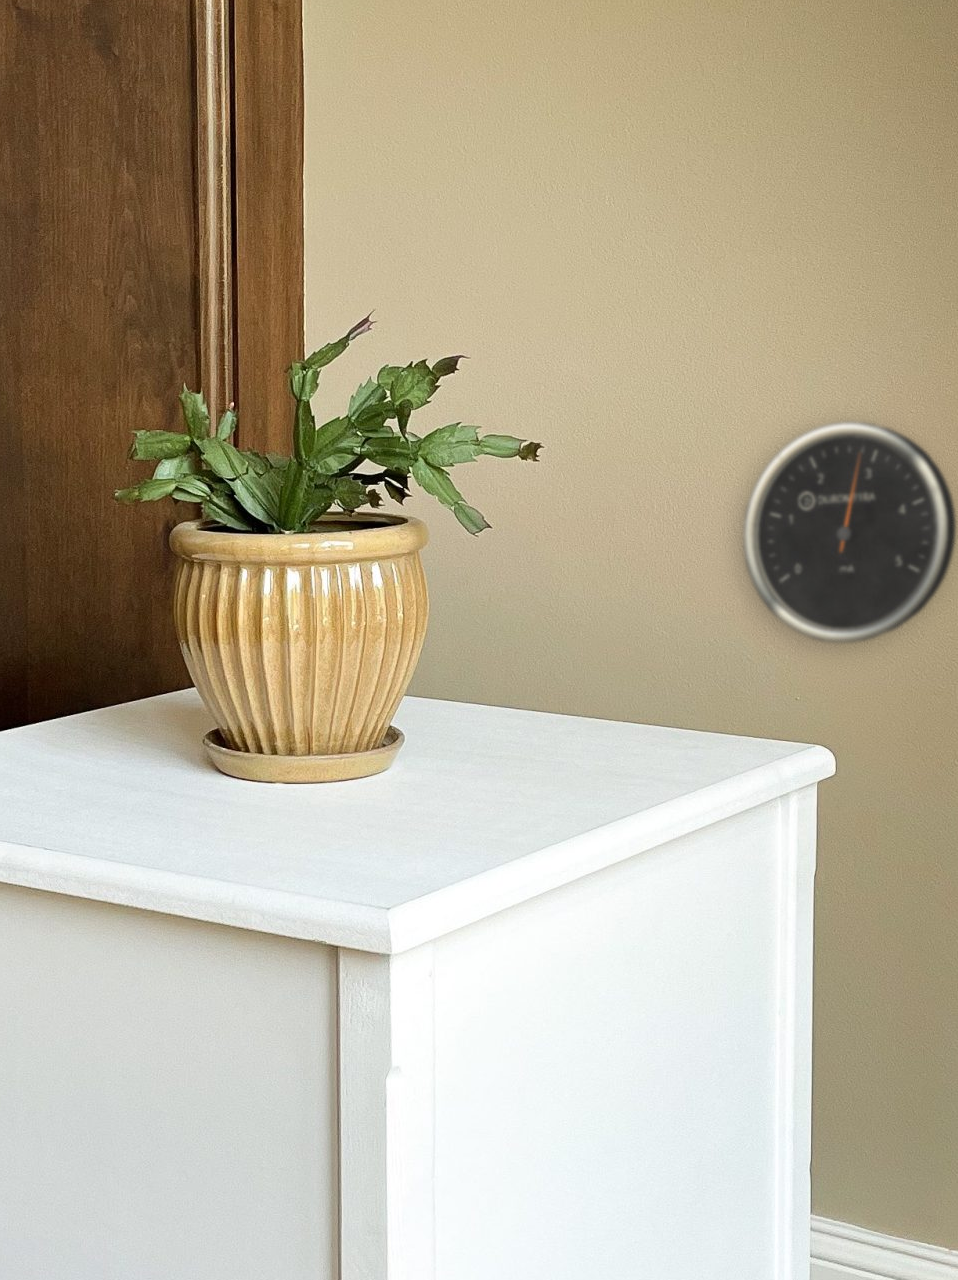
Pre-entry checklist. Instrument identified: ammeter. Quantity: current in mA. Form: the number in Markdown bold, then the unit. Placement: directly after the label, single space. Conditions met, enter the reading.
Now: **2.8** mA
